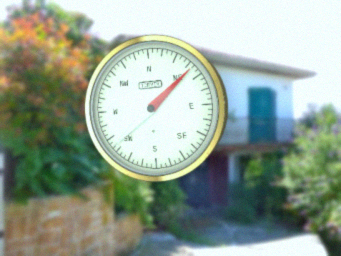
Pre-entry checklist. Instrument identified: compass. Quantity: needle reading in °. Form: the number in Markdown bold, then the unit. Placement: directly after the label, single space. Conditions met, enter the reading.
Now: **50** °
